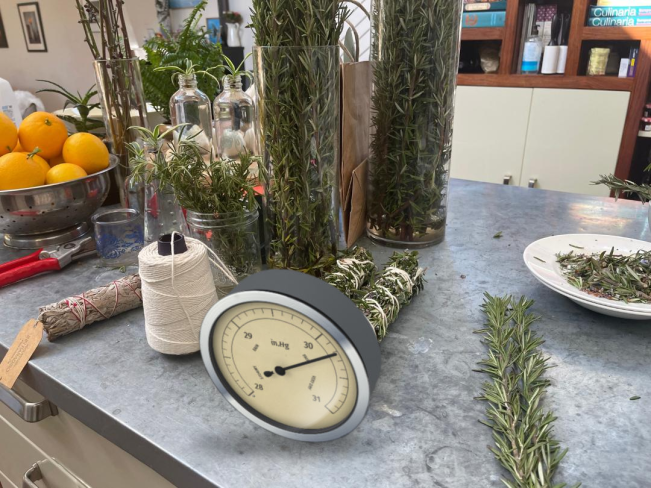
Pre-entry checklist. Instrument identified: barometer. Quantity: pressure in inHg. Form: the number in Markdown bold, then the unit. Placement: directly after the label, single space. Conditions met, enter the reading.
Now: **30.2** inHg
